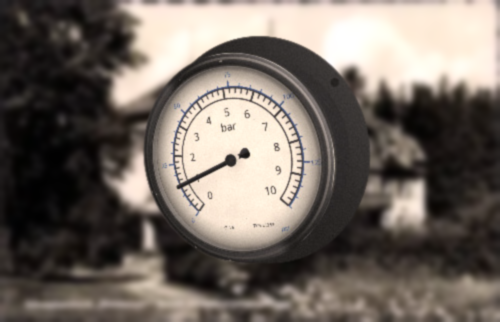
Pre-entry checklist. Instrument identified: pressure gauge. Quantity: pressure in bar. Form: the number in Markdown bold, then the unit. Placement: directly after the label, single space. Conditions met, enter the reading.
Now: **1** bar
